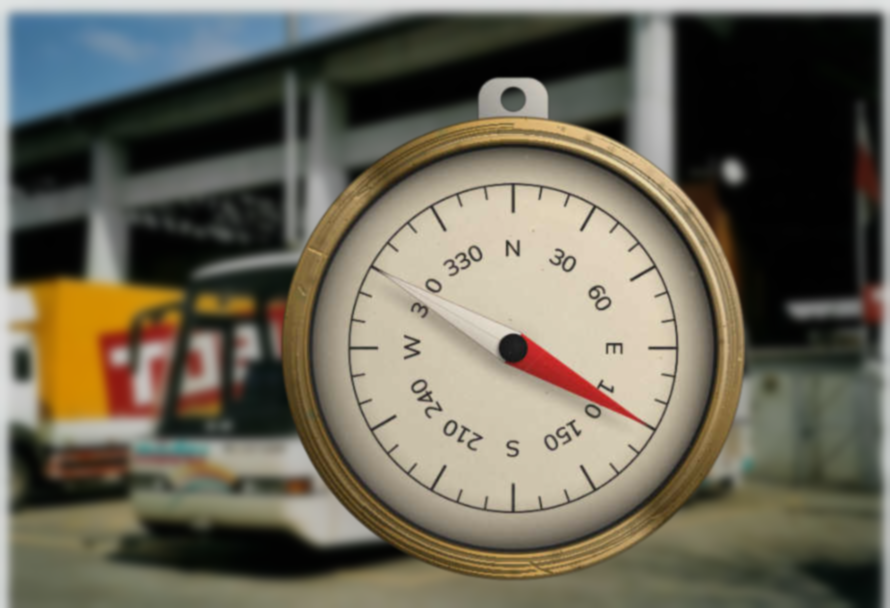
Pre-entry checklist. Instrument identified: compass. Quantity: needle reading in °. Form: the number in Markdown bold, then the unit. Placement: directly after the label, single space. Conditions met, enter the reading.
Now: **120** °
